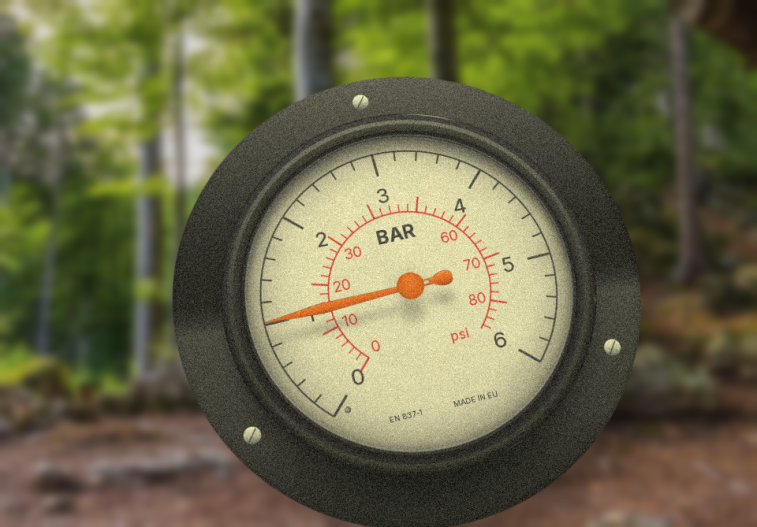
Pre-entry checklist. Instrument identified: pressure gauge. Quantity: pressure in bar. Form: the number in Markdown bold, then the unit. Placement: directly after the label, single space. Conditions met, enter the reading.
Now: **1** bar
